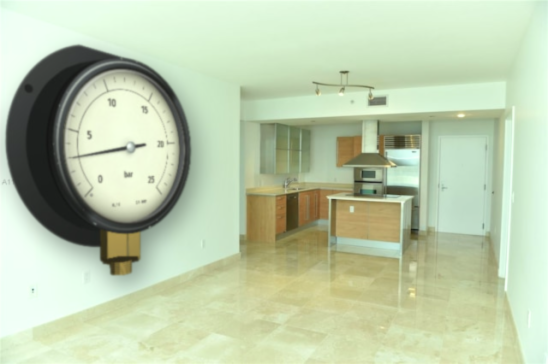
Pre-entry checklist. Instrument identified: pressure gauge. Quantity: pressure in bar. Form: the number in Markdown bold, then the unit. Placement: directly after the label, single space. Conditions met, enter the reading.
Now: **3** bar
